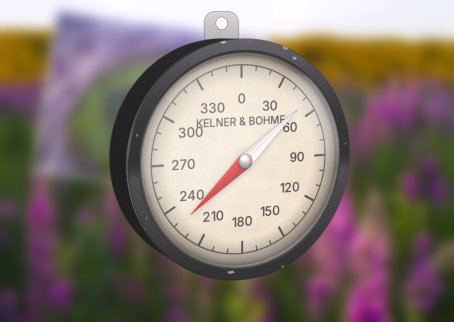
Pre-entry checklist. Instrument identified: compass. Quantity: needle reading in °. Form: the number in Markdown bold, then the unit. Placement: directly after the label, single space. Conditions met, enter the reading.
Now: **230** °
